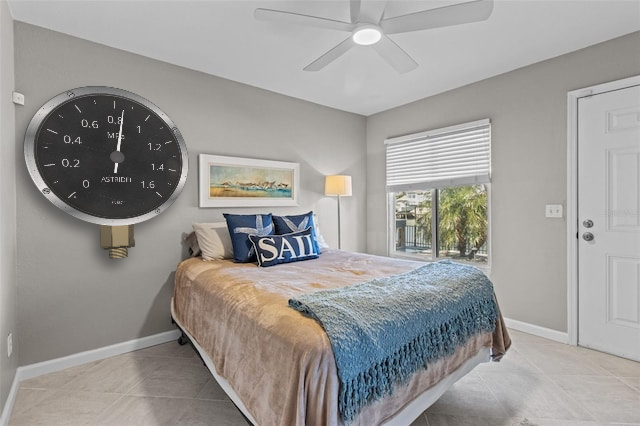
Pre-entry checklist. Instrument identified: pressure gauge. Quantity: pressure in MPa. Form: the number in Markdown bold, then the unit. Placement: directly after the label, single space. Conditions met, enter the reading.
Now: **0.85** MPa
